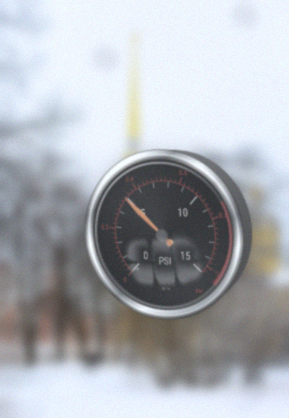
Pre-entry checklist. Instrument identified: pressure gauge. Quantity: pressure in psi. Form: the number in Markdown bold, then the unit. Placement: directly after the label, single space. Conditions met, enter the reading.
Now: **5** psi
